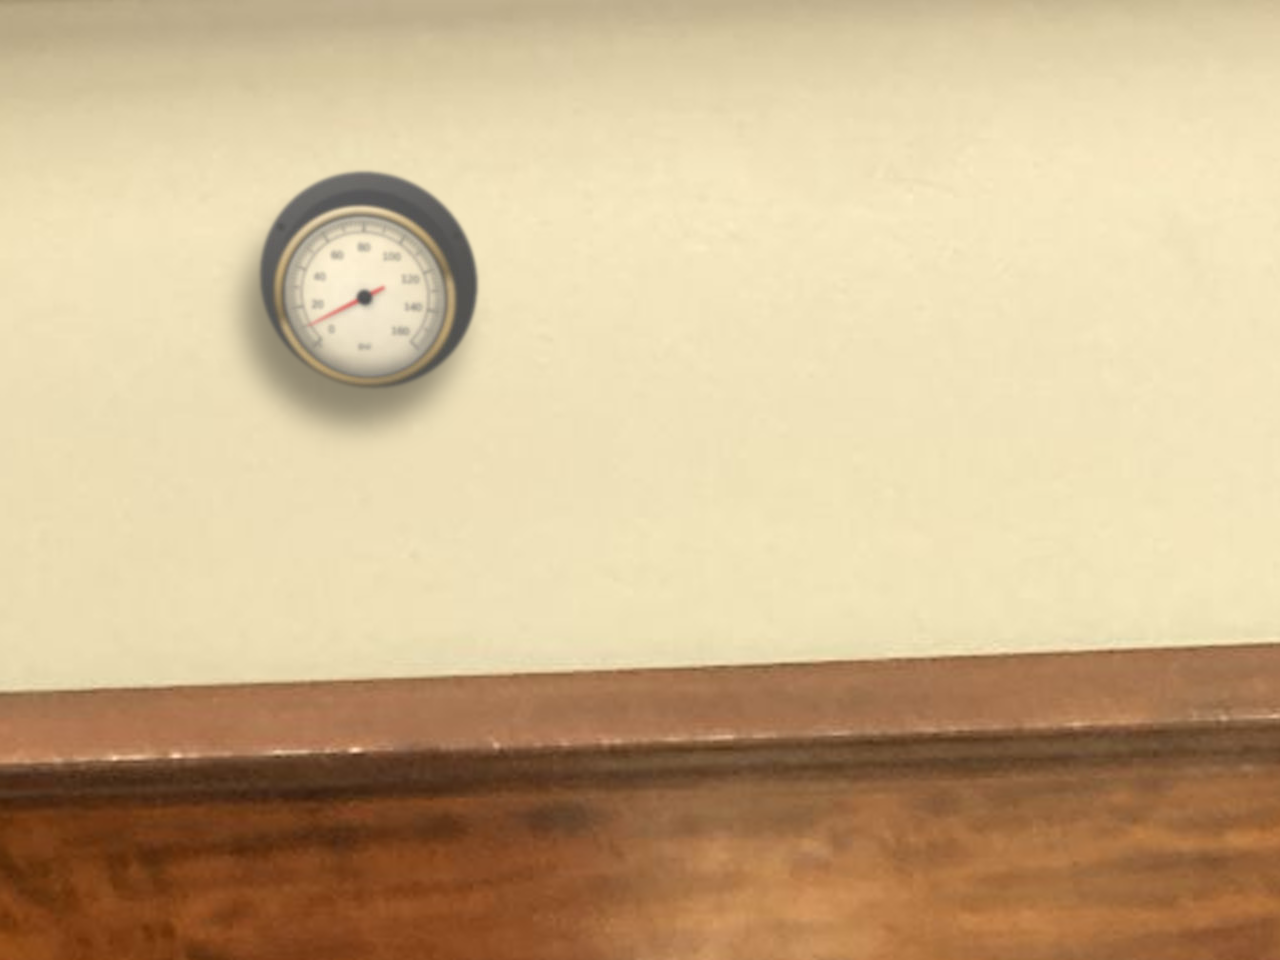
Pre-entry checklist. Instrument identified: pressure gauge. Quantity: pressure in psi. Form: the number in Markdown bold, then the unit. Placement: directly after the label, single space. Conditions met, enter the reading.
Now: **10** psi
